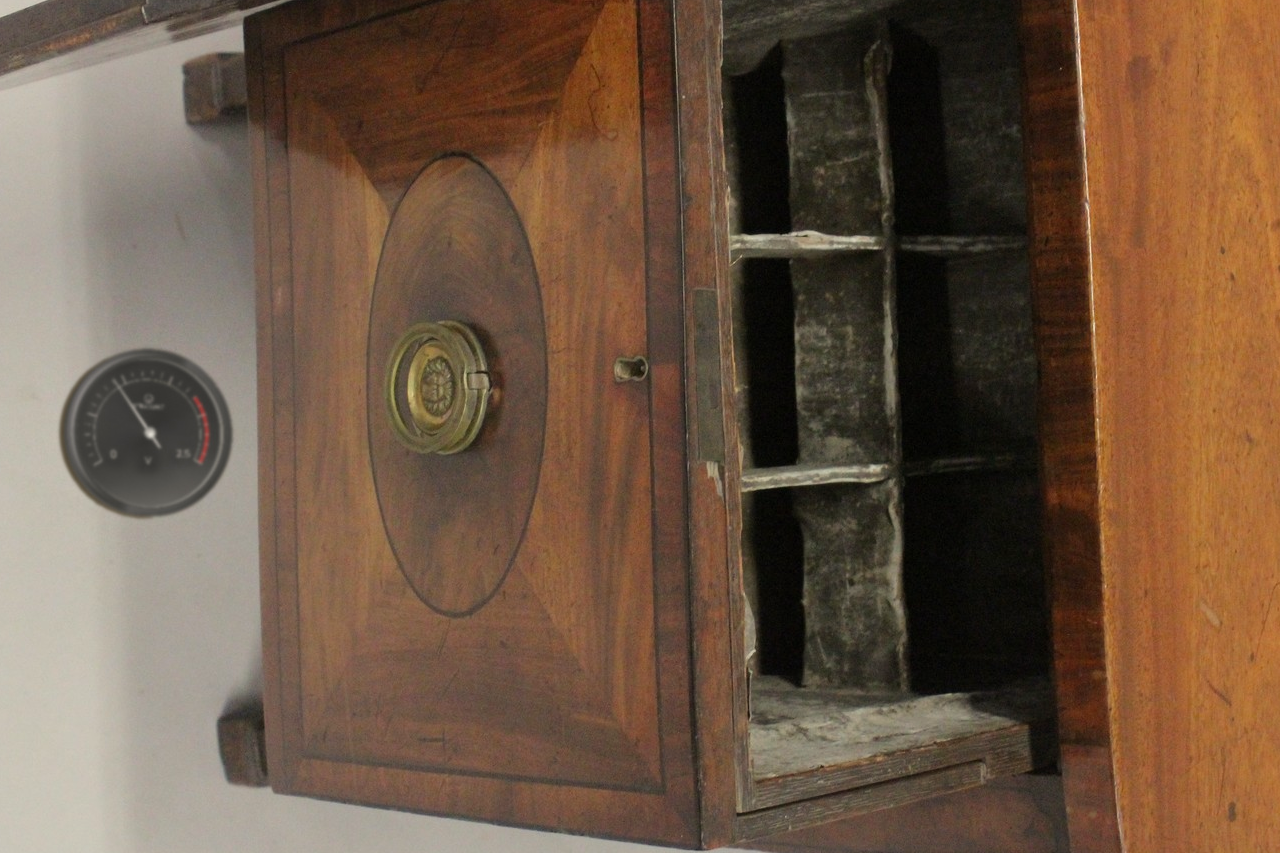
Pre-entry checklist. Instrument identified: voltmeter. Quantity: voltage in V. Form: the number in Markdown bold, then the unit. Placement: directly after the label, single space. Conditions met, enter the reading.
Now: **0.9** V
